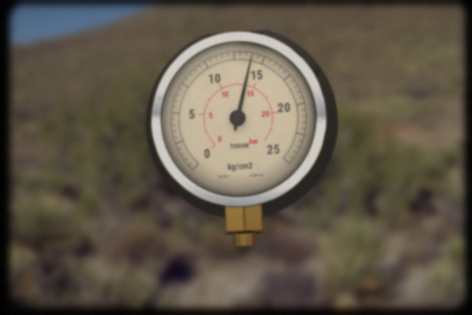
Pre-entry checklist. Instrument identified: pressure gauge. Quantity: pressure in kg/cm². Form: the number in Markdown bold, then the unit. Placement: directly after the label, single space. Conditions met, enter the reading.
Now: **14** kg/cm²
